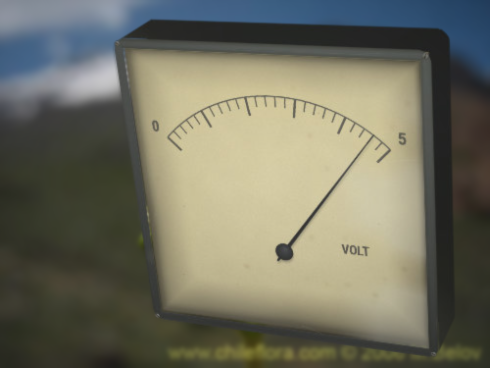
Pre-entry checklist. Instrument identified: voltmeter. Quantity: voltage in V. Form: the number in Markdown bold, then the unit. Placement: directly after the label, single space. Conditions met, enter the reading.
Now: **4.6** V
